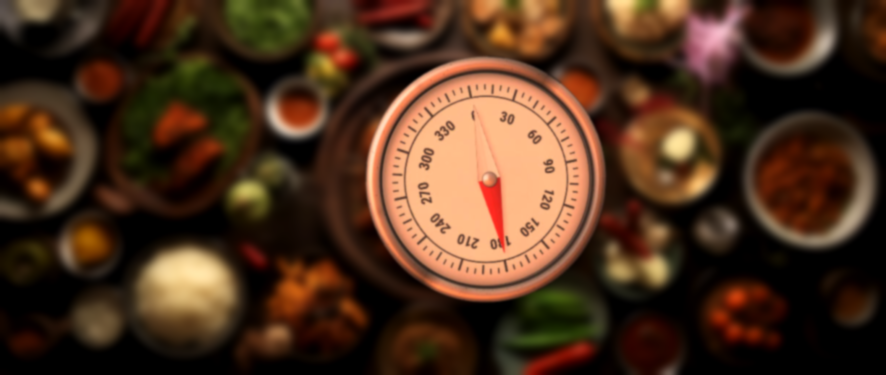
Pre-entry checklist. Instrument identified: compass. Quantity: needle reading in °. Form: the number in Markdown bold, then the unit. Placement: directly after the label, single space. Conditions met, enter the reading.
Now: **180** °
